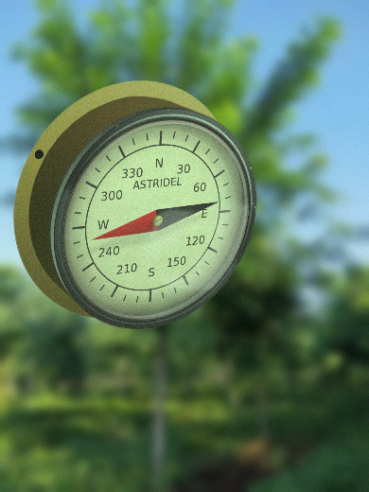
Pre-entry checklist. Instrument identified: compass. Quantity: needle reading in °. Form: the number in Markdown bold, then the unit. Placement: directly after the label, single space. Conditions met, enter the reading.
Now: **260** °
